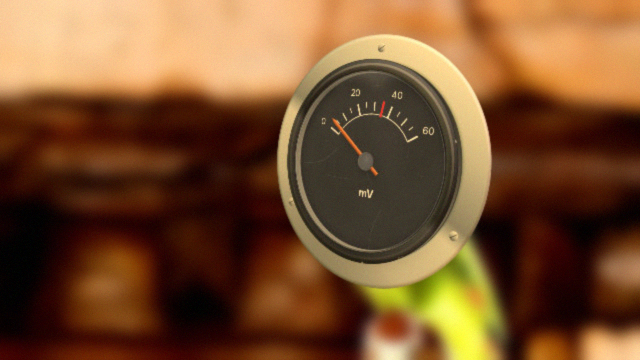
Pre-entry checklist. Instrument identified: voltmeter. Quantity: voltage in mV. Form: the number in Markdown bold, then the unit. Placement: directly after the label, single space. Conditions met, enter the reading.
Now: **5** mV
